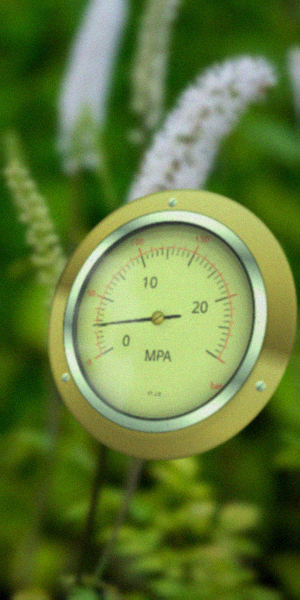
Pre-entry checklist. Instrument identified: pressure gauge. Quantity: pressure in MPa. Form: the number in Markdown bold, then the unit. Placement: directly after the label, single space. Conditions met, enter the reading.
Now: **2.5** MPa
